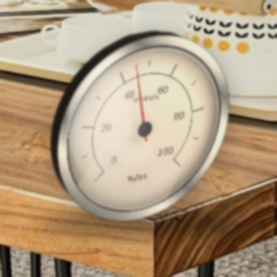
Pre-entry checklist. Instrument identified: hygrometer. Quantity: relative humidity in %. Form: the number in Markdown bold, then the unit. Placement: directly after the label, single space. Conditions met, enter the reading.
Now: **45** %
